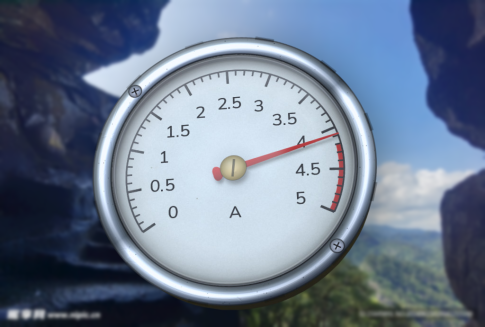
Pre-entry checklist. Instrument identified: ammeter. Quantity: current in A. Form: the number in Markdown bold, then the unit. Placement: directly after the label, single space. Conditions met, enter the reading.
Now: **4.1** A
